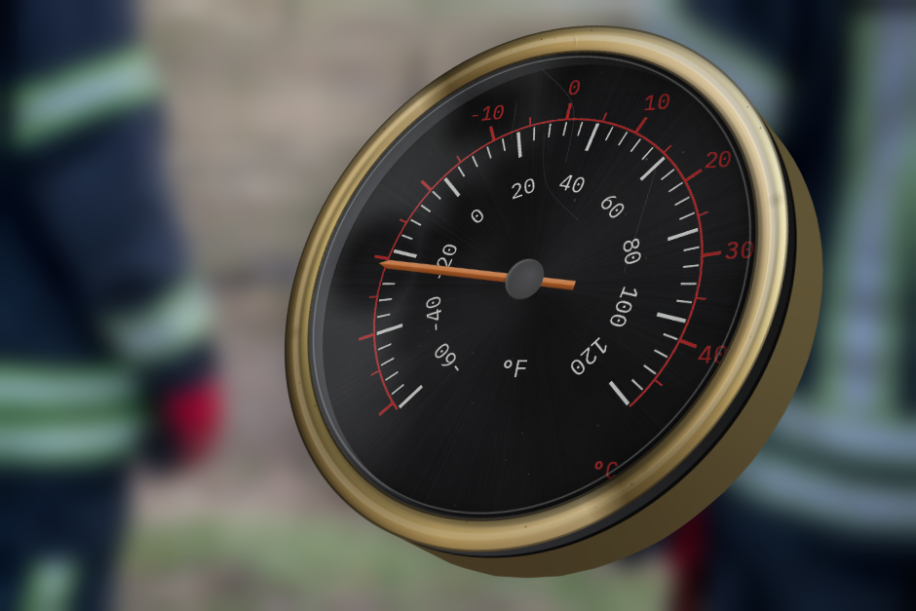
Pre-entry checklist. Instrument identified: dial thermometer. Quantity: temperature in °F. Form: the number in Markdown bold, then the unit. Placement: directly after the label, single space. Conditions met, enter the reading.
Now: **-24** °F
